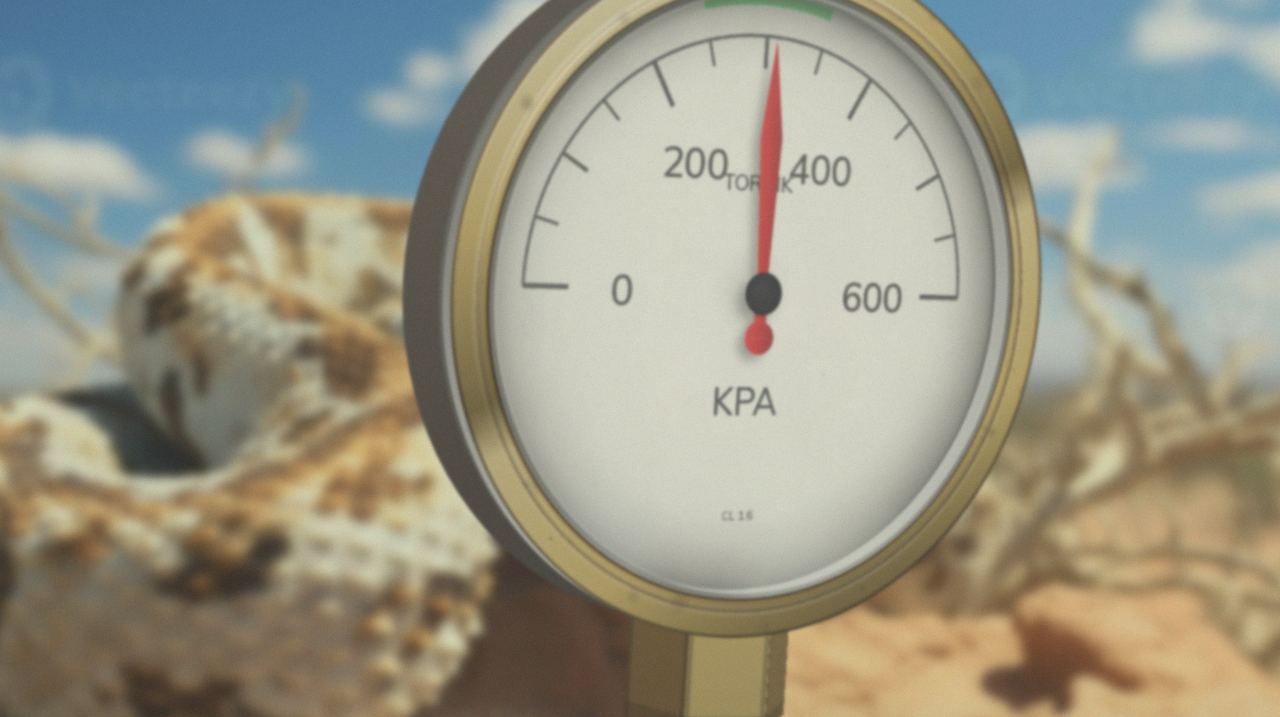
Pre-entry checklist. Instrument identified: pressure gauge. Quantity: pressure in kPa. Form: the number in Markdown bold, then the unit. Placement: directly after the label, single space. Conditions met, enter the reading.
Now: **300** kPa
